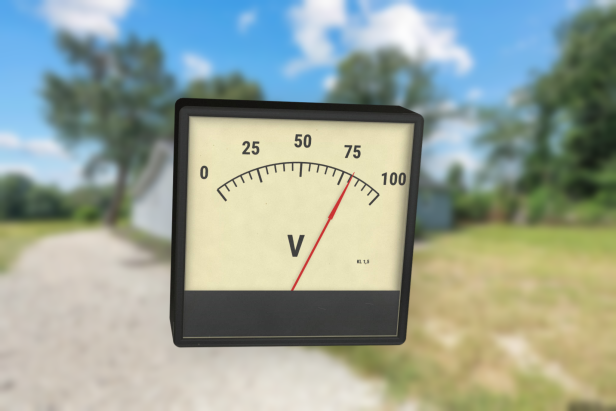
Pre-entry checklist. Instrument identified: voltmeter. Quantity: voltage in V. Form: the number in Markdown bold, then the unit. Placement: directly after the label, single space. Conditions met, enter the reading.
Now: **80** V
